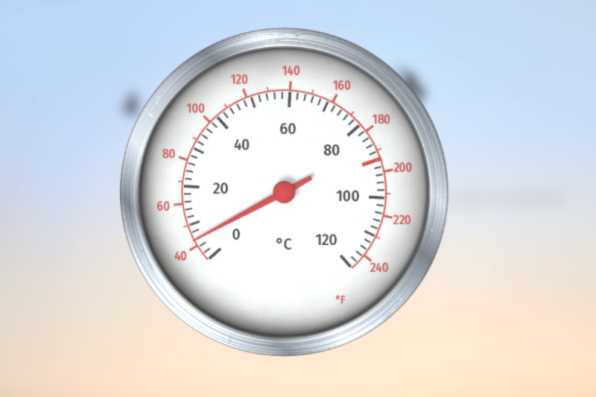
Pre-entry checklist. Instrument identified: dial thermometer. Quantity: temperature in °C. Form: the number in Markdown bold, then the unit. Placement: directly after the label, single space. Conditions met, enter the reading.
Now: **6** °C
